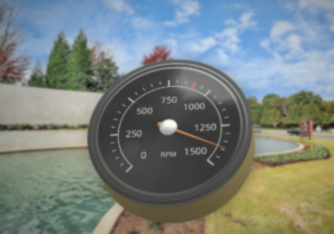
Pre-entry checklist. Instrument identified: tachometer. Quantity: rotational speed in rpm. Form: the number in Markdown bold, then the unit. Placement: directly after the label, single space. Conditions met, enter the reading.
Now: **1400** rpm
